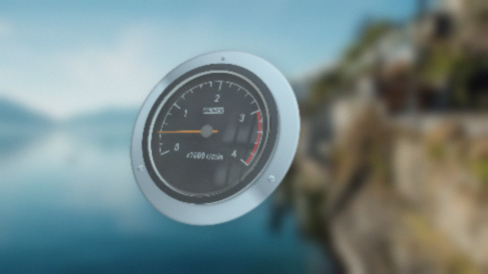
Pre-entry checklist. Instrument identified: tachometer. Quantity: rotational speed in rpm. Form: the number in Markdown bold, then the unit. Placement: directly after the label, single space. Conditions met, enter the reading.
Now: **400** rpm
